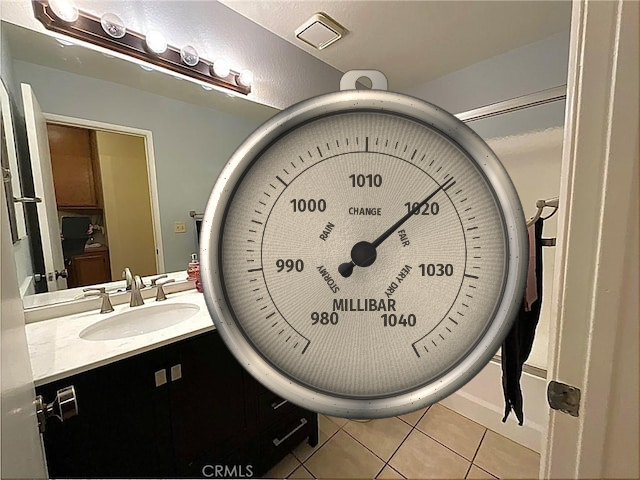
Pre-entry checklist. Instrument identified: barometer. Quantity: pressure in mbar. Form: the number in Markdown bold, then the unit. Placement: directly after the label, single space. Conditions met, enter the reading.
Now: **1019.5** mbar
